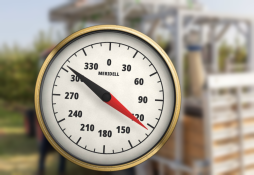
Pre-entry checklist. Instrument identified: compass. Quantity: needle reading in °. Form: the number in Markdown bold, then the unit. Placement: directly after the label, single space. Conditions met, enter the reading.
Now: **125** °
